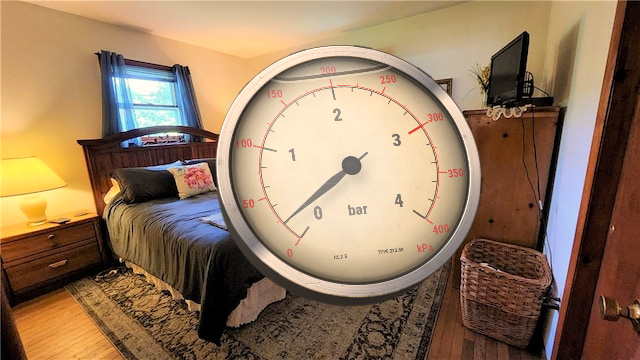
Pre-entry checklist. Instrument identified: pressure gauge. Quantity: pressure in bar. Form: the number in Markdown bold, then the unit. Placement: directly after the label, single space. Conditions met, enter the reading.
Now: **0.2** bar
